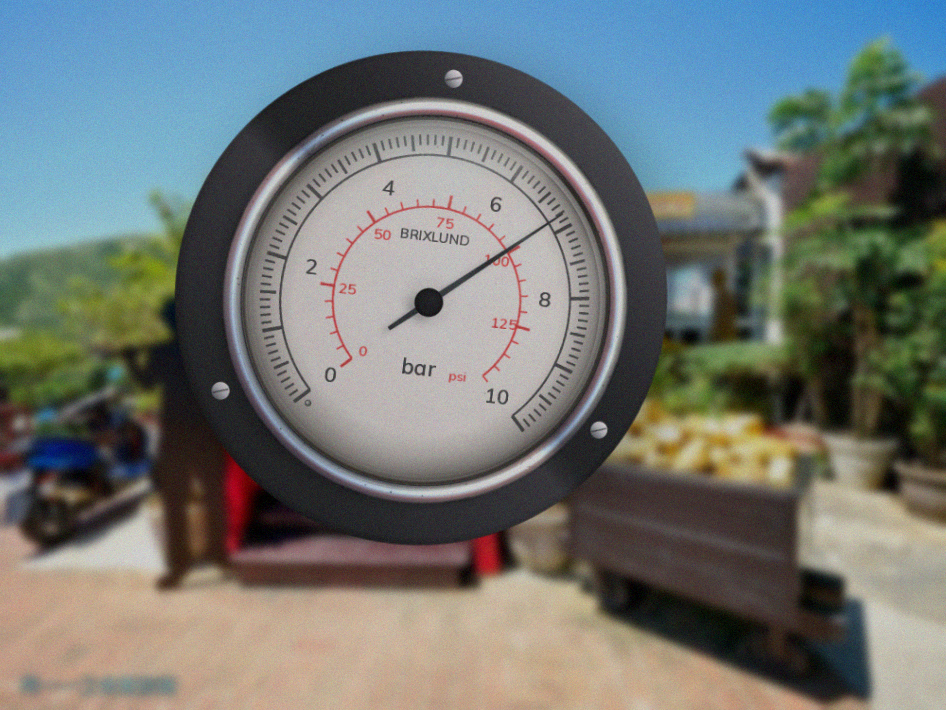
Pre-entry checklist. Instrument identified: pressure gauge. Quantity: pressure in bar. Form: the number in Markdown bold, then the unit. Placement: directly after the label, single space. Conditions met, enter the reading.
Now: **6.8** bar
